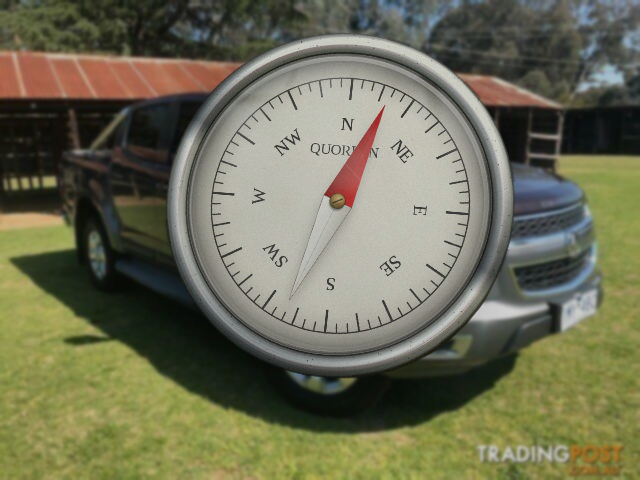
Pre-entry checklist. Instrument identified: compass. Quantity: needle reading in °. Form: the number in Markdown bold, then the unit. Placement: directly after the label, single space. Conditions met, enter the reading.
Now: **20** °
